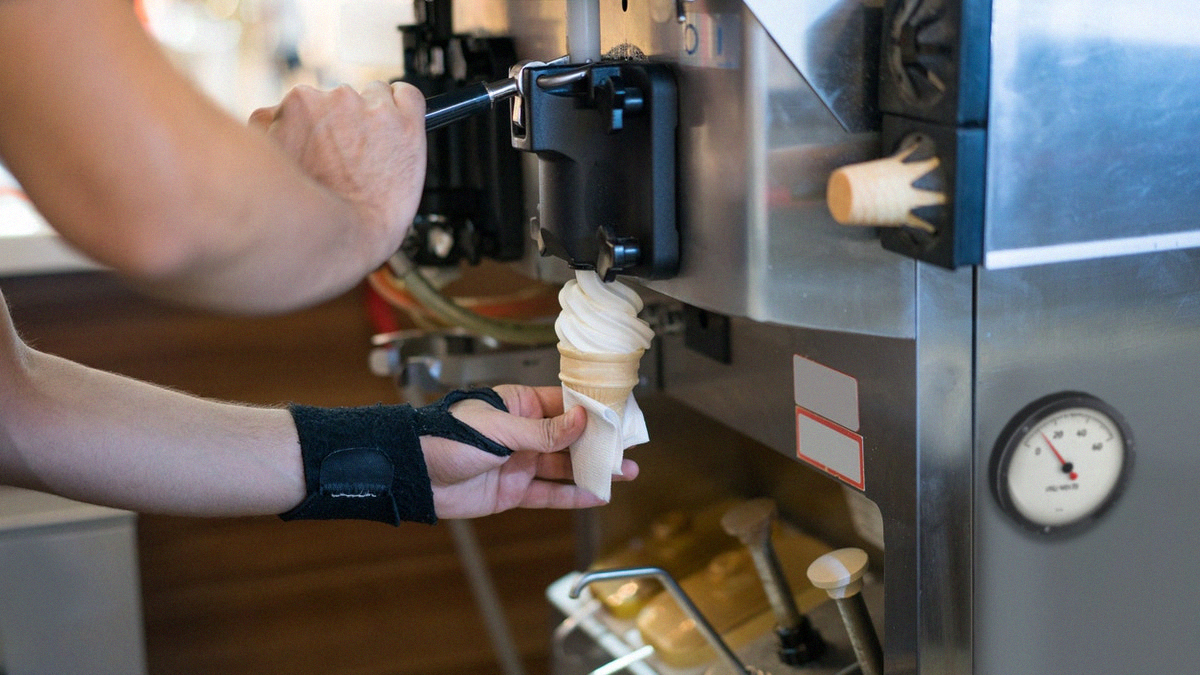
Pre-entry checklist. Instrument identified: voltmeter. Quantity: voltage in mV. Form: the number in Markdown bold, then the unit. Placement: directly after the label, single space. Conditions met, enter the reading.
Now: **10** mV
